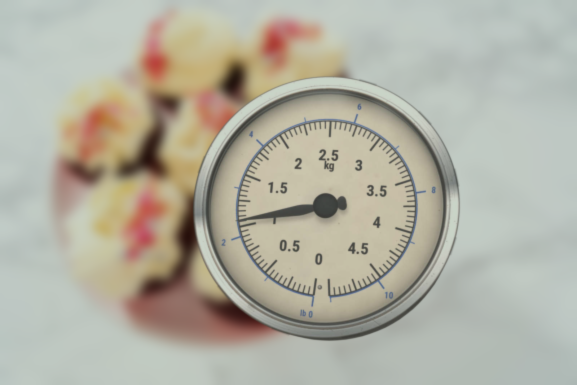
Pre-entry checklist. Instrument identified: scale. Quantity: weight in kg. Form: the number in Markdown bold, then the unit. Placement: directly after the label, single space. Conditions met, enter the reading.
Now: **1.05** kg
